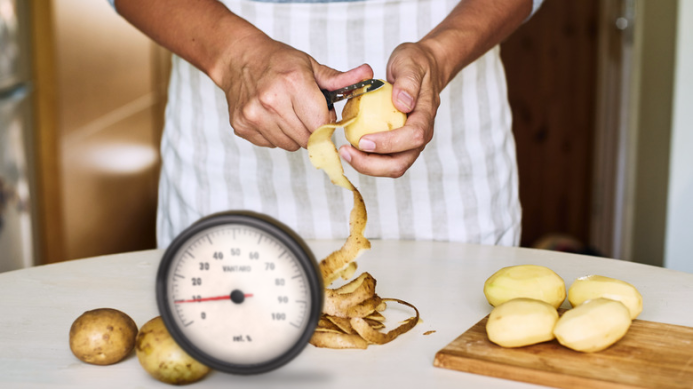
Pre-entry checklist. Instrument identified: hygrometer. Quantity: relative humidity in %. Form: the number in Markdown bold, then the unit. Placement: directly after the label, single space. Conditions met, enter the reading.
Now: **10** %
